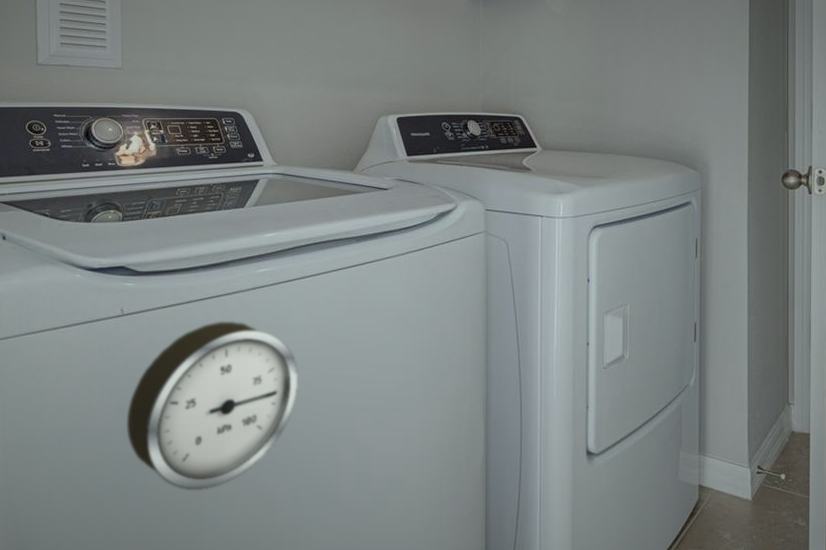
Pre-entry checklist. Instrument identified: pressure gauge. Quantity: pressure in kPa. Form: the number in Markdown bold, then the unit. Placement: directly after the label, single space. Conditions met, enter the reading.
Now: **85** kPa
